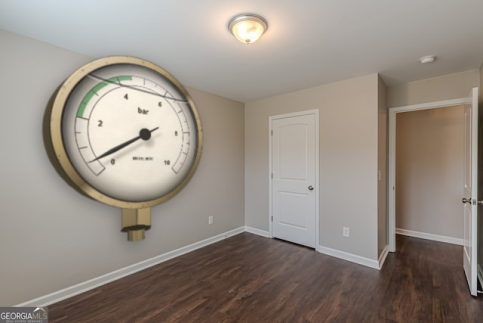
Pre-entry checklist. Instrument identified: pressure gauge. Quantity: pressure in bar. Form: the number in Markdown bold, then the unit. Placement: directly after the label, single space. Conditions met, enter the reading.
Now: **0.5** bar
